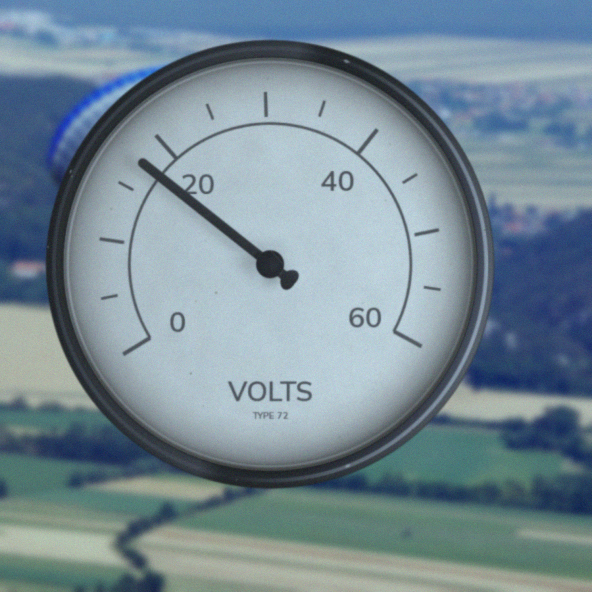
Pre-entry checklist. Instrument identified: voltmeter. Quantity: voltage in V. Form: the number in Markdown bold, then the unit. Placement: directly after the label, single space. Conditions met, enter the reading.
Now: **17.5** V
